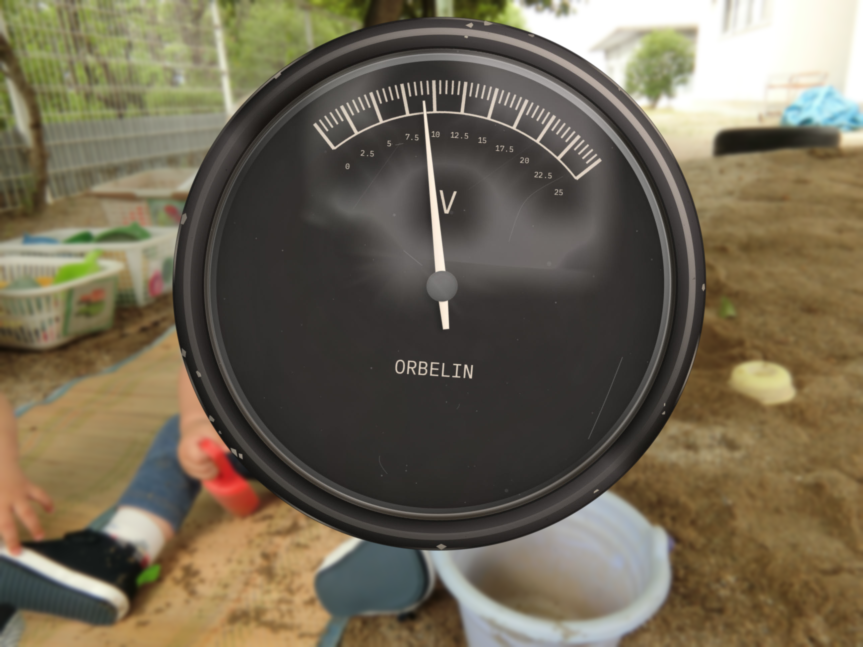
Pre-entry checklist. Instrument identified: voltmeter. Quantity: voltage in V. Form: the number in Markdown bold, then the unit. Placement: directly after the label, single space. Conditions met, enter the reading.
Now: **9** V
